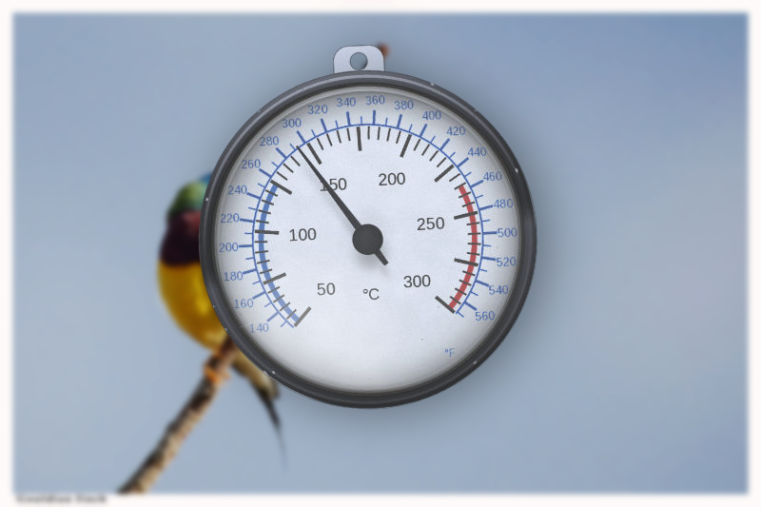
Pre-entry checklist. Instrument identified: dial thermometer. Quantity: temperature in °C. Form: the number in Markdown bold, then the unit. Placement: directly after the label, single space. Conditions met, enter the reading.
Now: **145** °C
